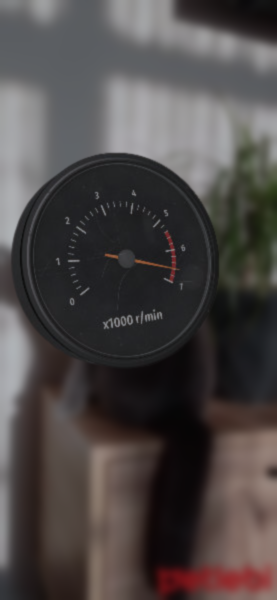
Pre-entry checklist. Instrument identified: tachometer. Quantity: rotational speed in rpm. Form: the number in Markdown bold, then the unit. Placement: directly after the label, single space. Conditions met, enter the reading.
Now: **6600** rpm
